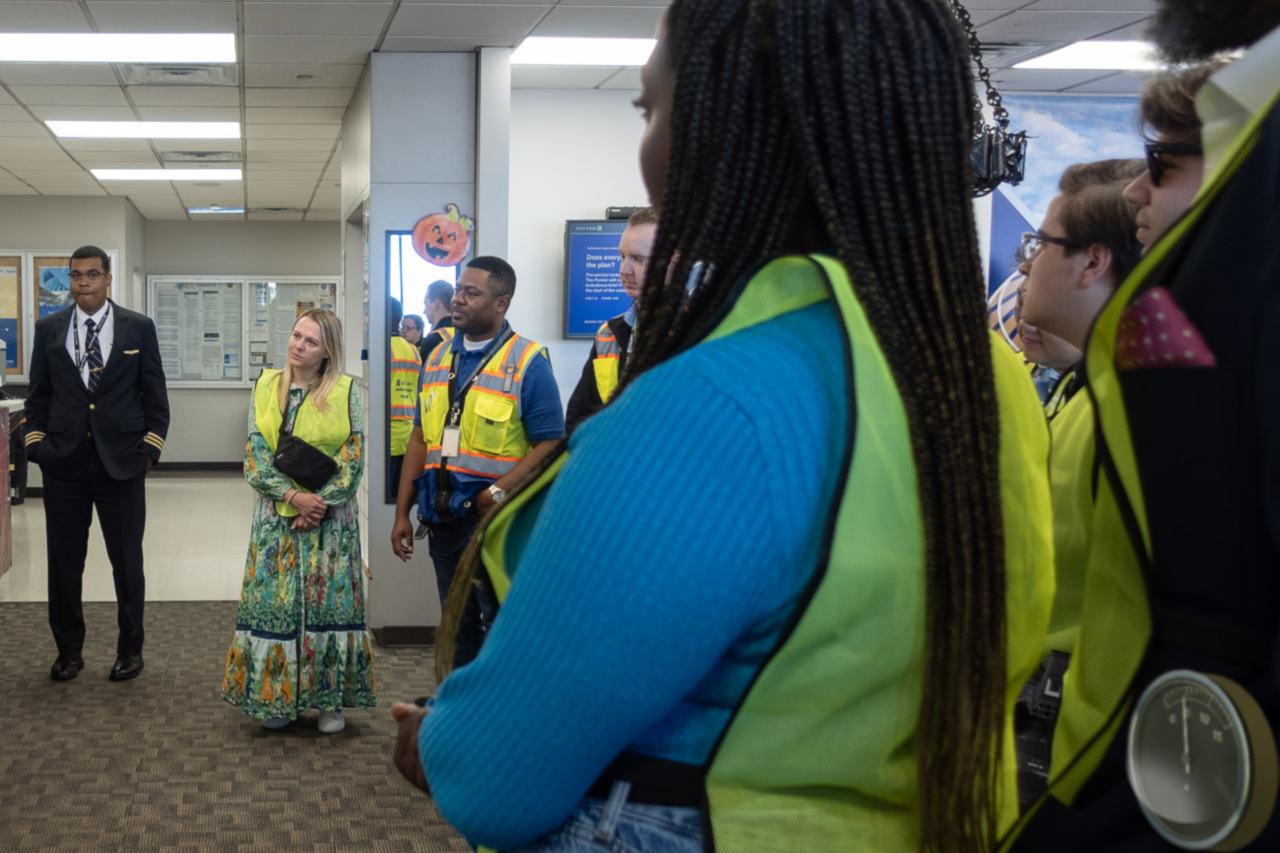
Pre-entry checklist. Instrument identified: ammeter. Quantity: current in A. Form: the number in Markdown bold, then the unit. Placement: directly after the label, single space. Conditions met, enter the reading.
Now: **5** A
